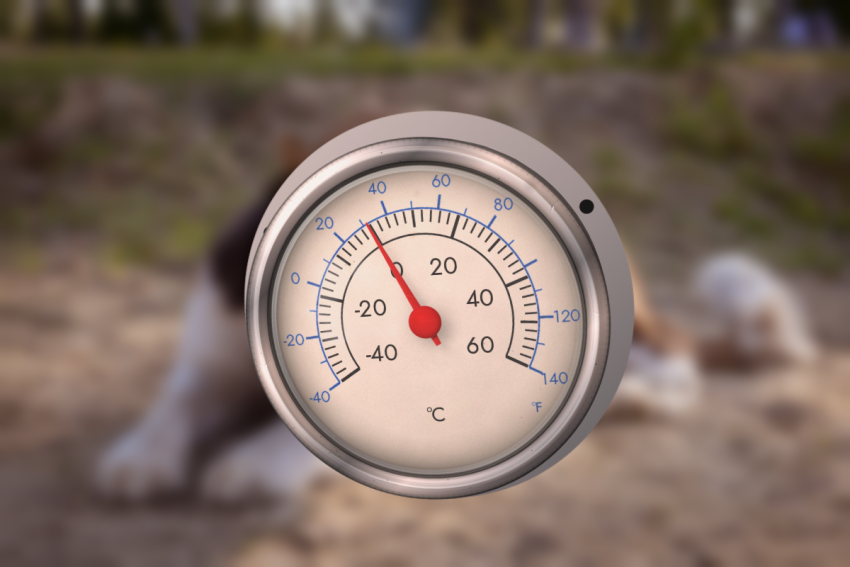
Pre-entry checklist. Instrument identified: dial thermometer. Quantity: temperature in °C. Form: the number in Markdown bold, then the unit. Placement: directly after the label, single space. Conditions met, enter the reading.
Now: **0** °C
